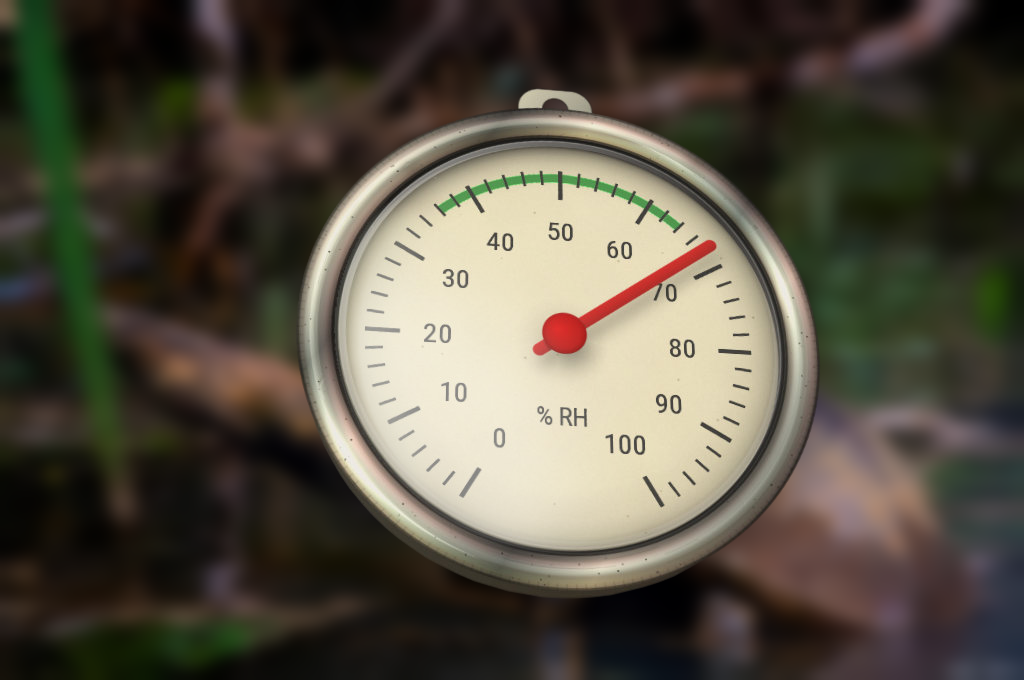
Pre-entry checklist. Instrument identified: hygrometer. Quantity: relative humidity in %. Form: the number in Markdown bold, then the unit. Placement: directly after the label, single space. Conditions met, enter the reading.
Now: **68** %
